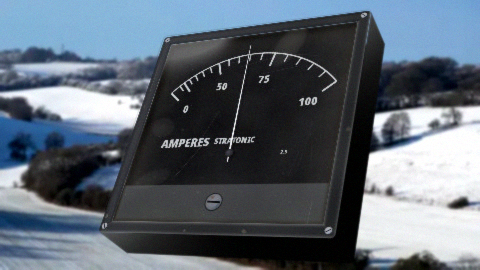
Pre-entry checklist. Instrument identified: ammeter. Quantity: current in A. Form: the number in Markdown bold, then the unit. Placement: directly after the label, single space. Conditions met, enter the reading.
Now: **65** A
